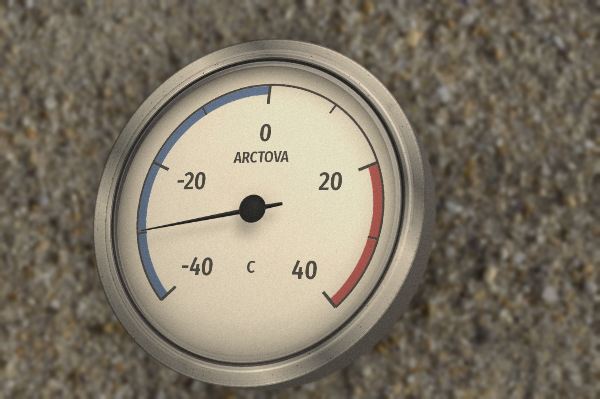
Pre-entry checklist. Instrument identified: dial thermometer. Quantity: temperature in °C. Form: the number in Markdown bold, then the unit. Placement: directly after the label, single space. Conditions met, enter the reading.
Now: **-30** °C
